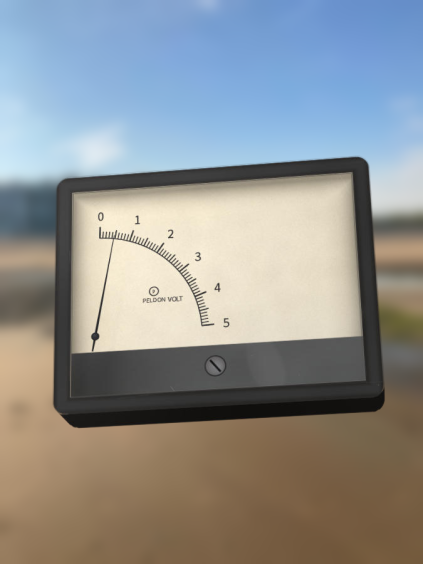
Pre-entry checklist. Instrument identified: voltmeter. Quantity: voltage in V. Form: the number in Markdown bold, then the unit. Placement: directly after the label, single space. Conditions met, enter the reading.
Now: **0.5** V
